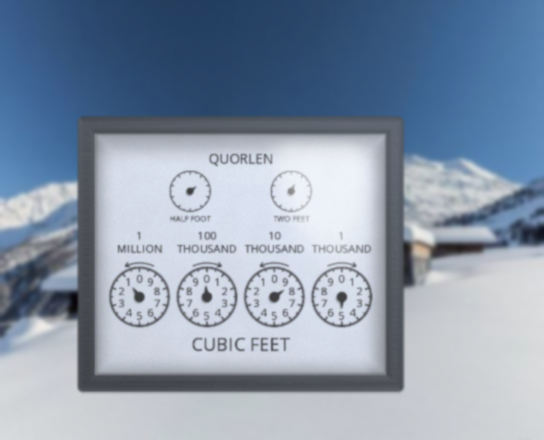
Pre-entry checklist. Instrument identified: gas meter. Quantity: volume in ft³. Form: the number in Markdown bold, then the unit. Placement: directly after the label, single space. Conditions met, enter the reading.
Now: **98500** ft³
